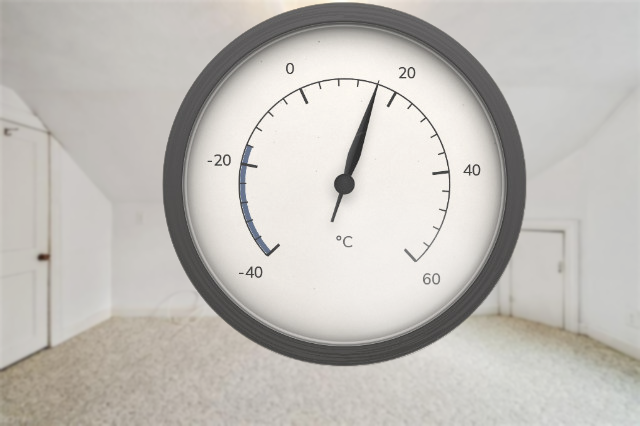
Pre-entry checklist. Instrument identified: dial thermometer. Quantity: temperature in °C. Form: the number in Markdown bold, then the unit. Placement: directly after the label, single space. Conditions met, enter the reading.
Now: **16** °C
